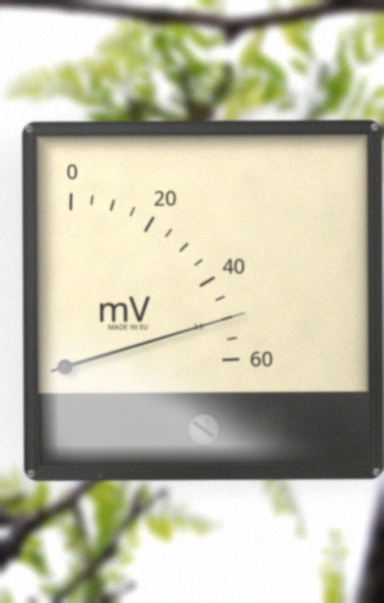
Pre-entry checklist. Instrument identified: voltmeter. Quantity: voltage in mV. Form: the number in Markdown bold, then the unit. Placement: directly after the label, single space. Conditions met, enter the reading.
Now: **50** mV
